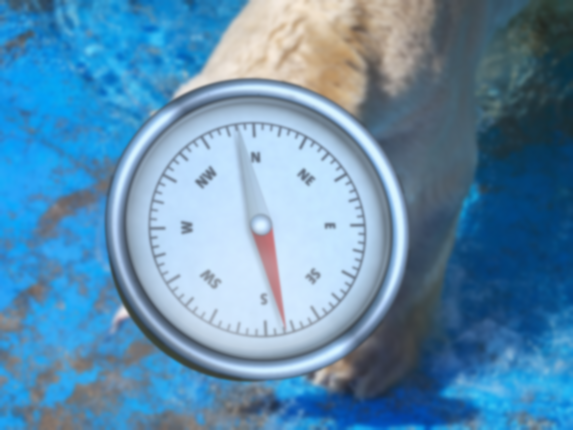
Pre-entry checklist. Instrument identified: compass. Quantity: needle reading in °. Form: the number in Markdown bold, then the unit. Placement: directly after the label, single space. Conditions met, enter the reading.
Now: **170** °
